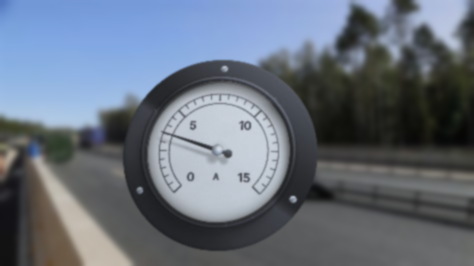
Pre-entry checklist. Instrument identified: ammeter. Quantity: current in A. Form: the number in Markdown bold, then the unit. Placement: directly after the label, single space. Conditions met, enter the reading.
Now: **3.5** A
